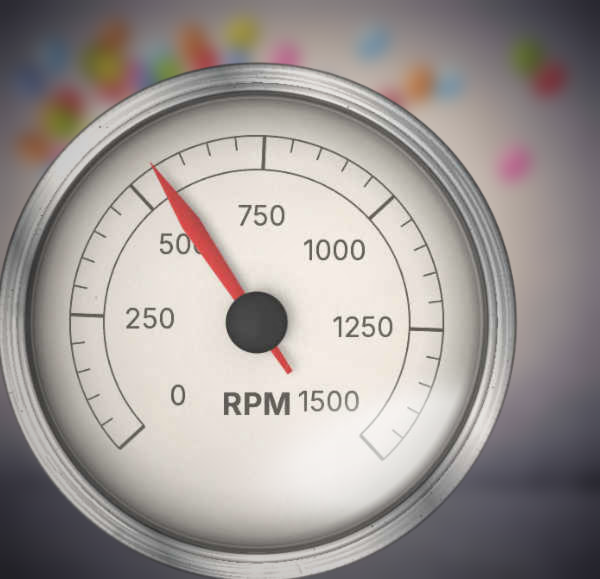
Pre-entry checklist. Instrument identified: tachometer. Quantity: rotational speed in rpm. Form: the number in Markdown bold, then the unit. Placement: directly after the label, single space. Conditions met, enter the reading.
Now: **550** rpm
